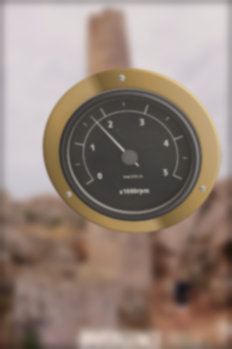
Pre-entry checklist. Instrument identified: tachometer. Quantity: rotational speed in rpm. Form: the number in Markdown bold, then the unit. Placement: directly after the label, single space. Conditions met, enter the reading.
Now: **1750** rpm
